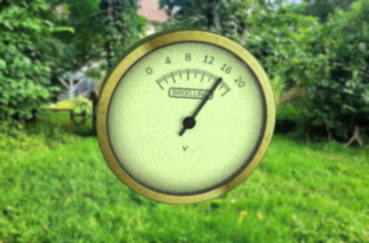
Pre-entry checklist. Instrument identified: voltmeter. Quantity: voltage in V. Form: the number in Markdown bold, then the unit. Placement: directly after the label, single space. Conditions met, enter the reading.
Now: **16** V
